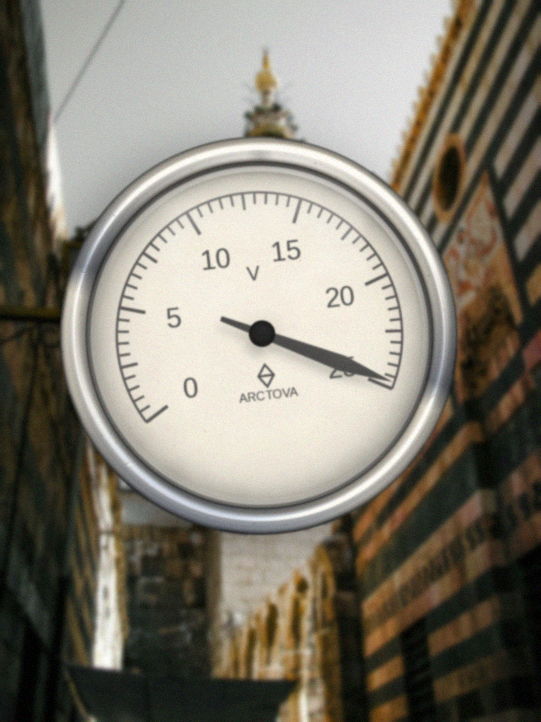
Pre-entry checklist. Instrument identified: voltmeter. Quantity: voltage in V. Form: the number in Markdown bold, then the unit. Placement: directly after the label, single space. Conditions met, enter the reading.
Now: **24.75** V
